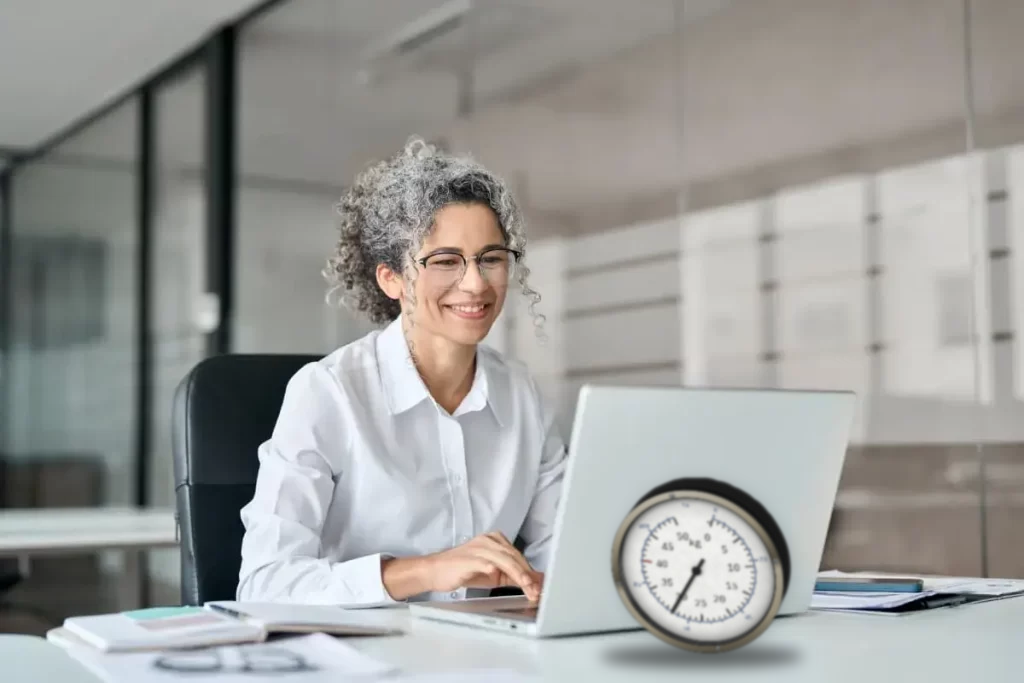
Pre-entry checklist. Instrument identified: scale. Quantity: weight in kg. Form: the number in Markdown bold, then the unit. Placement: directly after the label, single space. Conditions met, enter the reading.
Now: **30** kg
